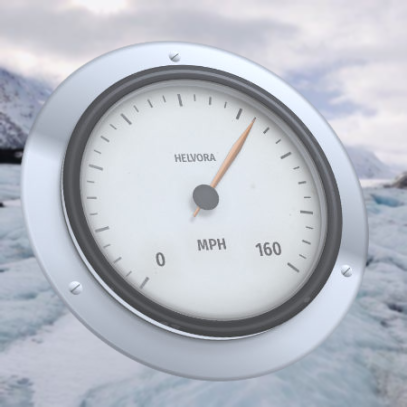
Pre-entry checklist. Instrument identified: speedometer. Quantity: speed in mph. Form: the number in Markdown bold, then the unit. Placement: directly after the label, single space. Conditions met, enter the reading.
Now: **105** mph
